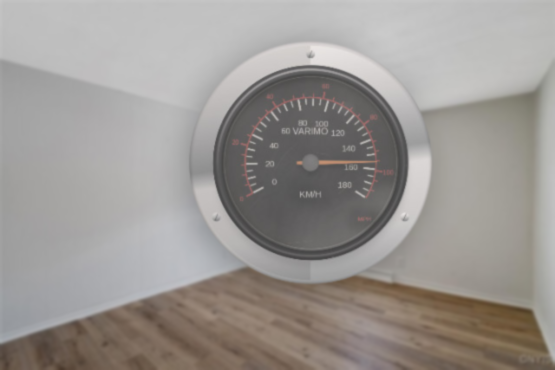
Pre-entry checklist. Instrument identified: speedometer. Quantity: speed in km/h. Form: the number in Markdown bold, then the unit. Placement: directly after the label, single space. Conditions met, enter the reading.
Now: **155** km/h
